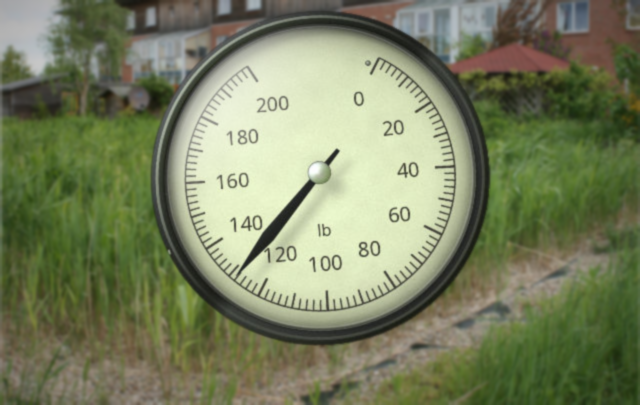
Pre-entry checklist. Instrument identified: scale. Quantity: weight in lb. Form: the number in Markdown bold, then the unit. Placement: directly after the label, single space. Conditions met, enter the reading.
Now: **128** lb
